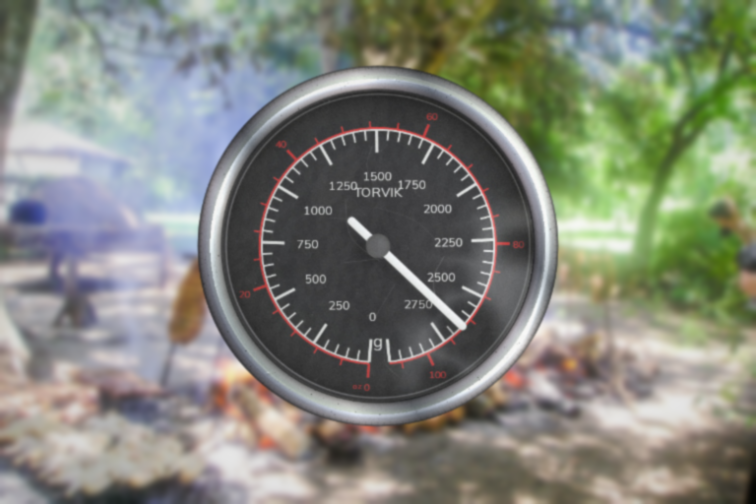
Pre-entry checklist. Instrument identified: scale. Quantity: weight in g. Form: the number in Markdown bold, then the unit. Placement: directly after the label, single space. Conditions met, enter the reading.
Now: **2650** g
